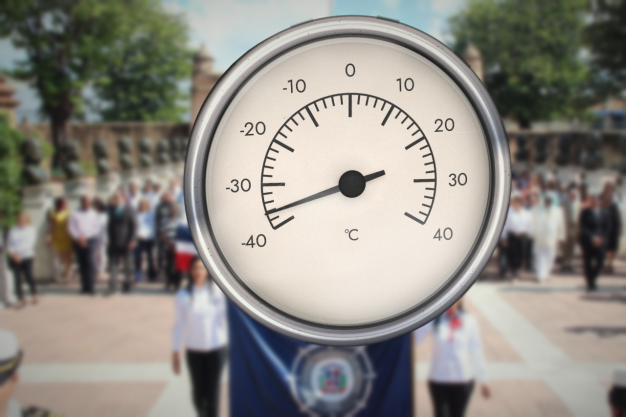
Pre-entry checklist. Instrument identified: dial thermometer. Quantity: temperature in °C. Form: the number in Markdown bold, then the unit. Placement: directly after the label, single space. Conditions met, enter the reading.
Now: **-36** °C
